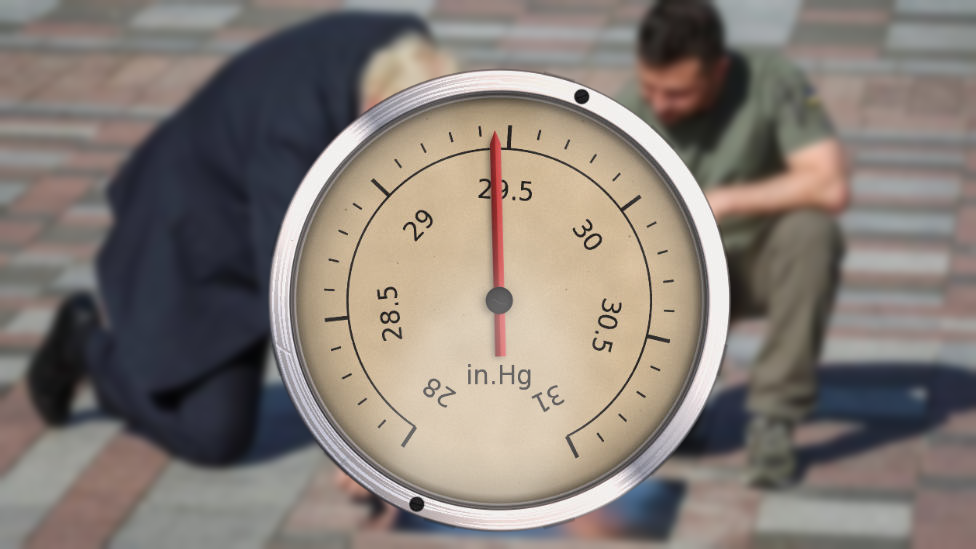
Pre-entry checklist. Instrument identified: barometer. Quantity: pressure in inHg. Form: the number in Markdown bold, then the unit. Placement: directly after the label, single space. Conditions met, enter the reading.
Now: **29.45** inHg
